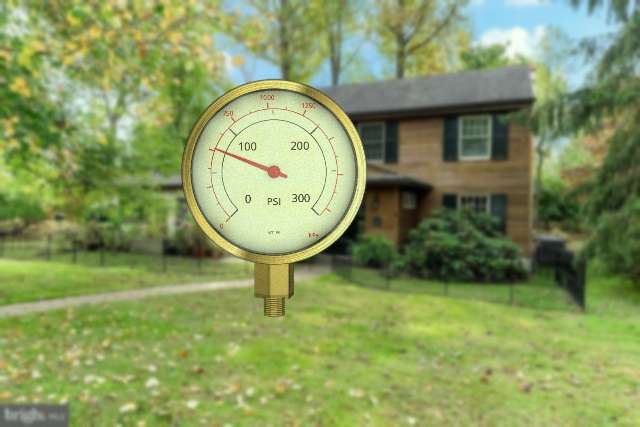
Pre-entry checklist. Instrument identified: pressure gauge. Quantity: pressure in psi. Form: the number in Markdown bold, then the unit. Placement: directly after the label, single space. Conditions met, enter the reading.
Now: **75** psi
